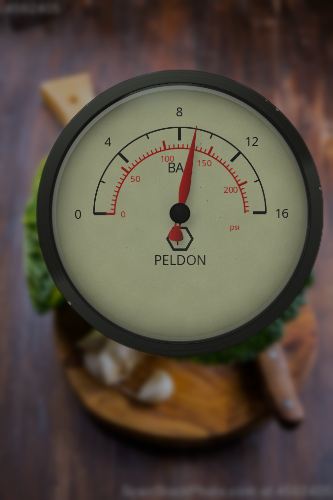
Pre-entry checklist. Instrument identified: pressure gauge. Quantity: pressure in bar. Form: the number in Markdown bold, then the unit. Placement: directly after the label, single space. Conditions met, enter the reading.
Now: **9** bar
